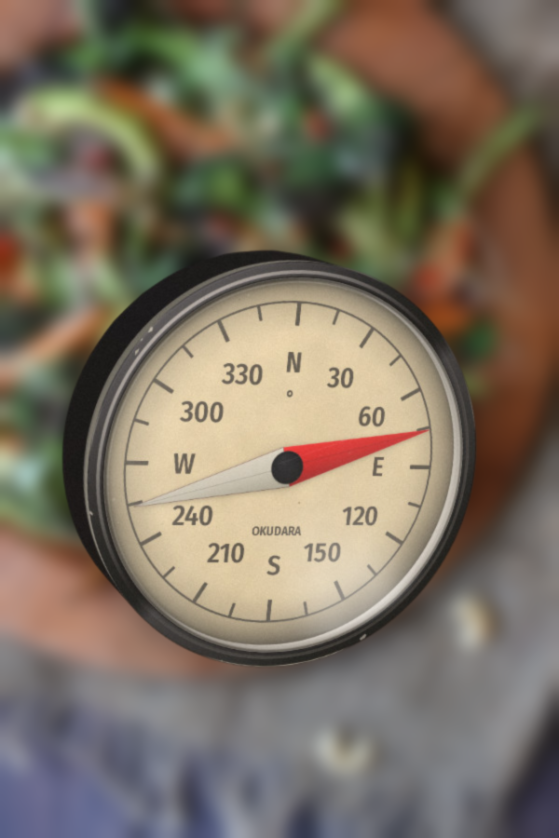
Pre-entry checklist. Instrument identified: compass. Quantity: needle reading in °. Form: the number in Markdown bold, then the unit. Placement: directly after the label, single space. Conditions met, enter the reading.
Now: **75** °
